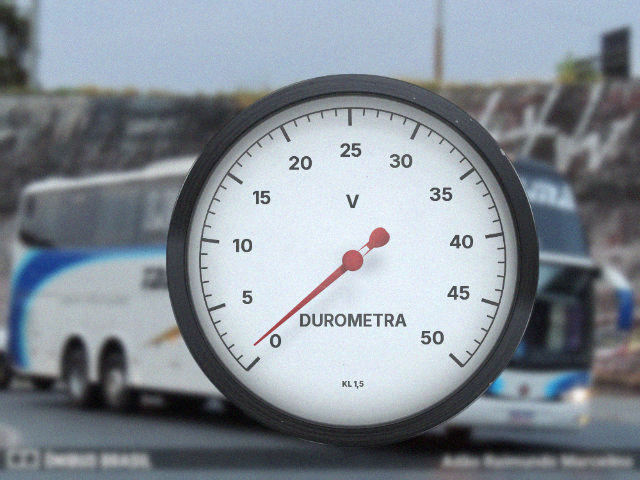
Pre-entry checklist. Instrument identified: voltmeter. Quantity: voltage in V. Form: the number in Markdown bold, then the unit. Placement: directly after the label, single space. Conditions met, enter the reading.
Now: **1** V
